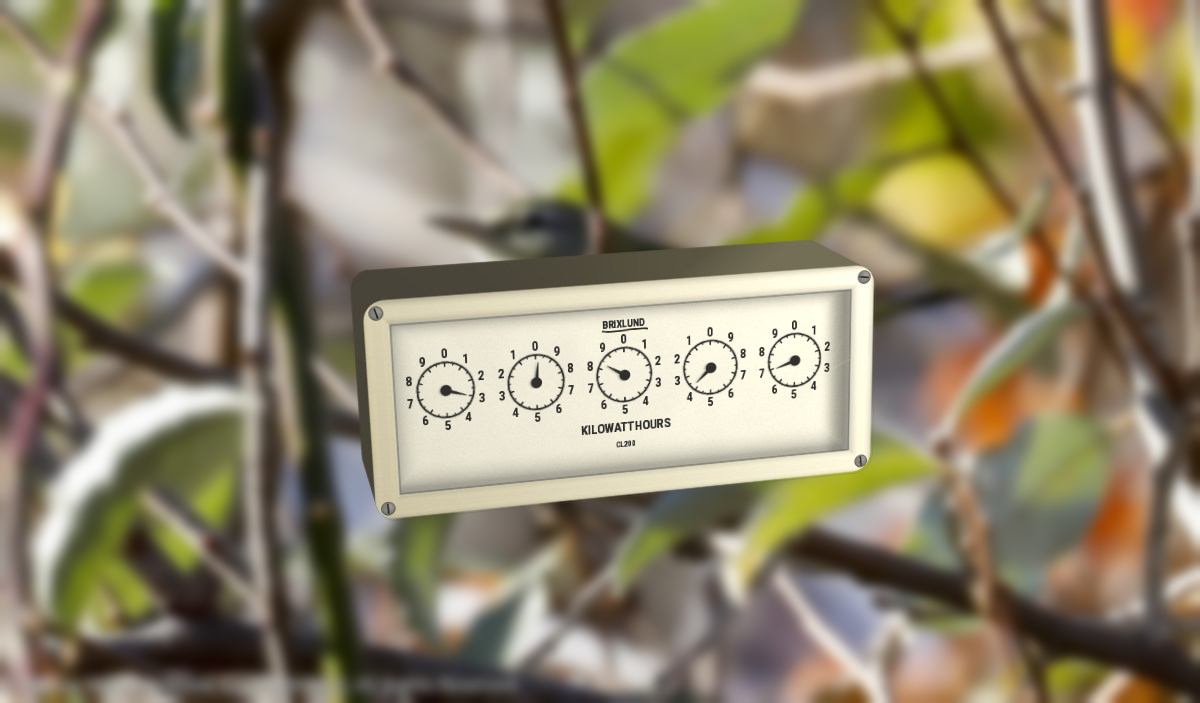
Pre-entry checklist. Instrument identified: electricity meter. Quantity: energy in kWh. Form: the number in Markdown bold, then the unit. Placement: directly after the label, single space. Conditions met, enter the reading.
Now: **29837** kWh
